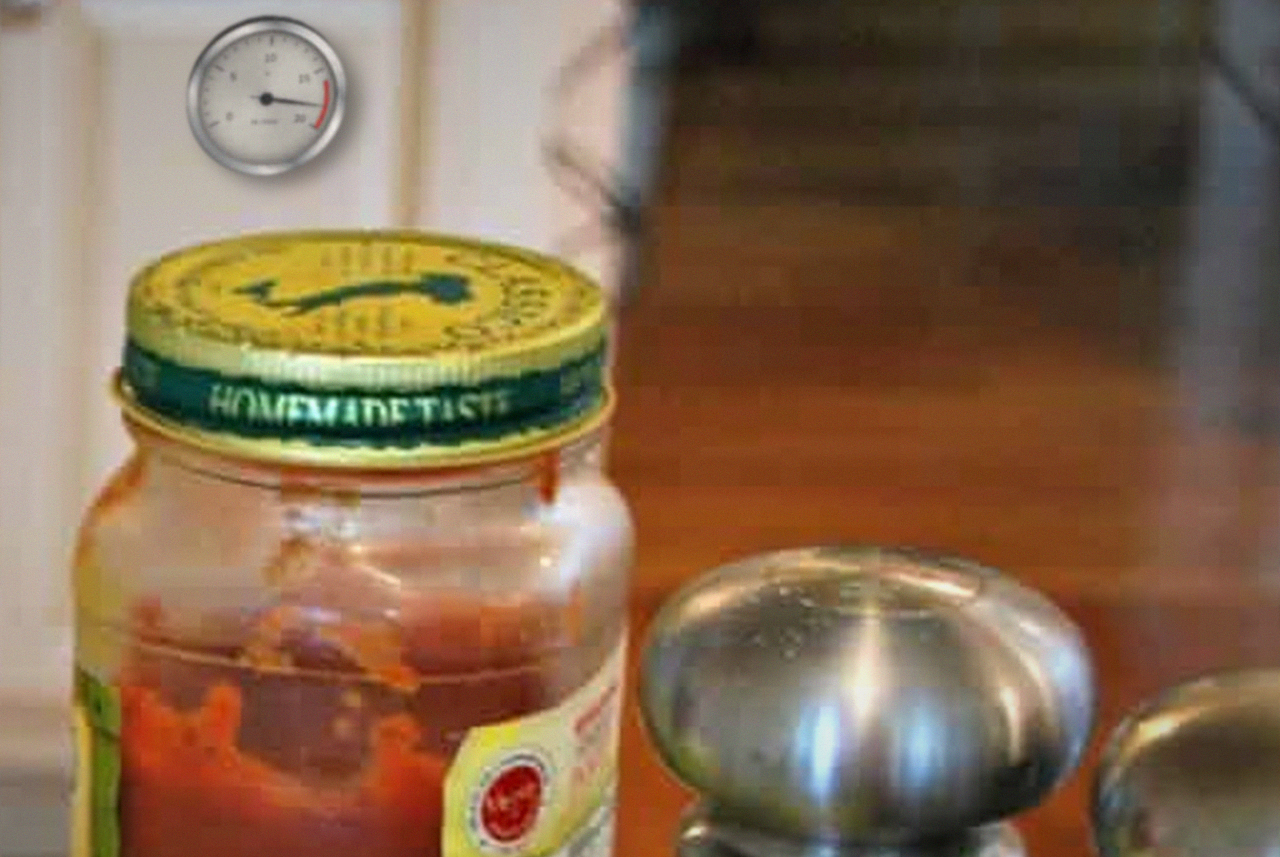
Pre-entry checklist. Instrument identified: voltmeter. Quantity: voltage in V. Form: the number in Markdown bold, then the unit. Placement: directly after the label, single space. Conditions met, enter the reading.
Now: **18** V
